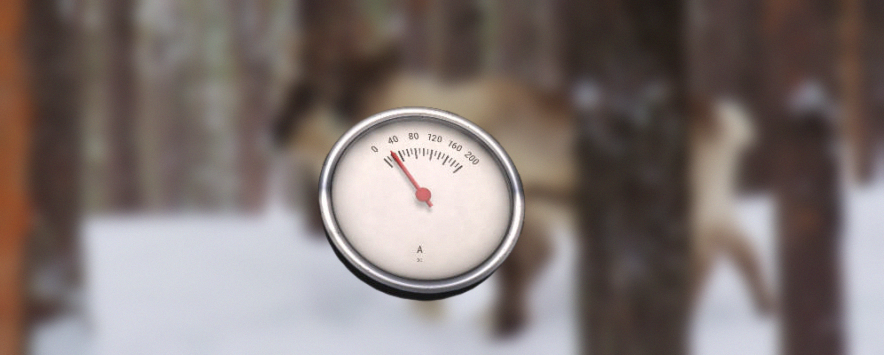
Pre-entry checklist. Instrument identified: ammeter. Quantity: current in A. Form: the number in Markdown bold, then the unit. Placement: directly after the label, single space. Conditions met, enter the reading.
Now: **20** A
